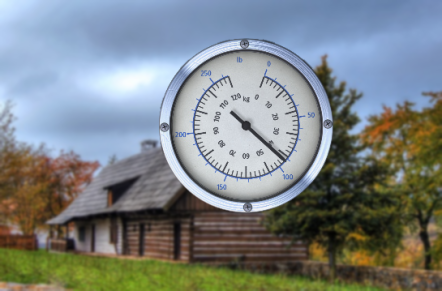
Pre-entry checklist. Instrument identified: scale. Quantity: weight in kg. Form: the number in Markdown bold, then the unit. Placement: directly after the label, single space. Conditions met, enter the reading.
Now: **42** kg
